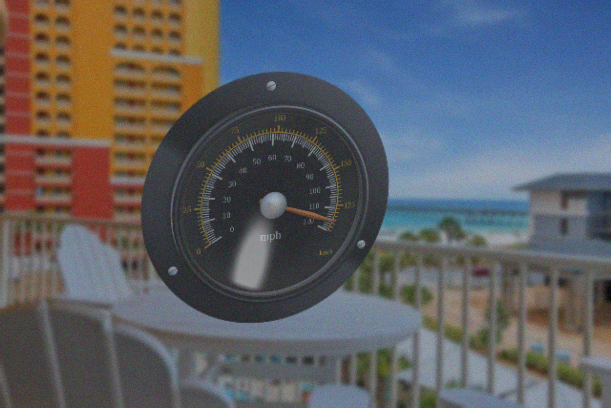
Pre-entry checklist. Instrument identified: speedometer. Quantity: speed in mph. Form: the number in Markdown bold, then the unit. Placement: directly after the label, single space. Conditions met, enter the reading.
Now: **115** mph
